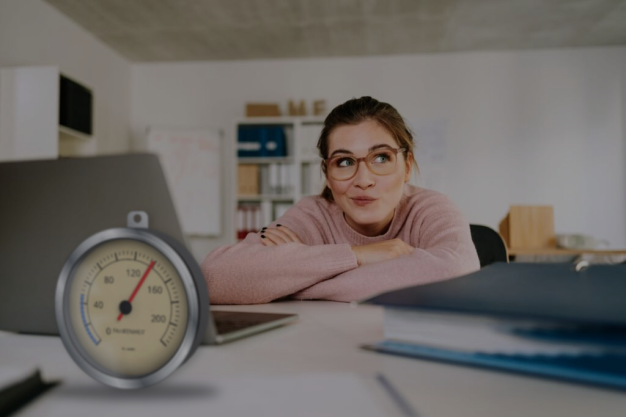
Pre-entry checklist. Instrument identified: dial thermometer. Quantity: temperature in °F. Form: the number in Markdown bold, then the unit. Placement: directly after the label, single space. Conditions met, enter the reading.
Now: **140** °F
